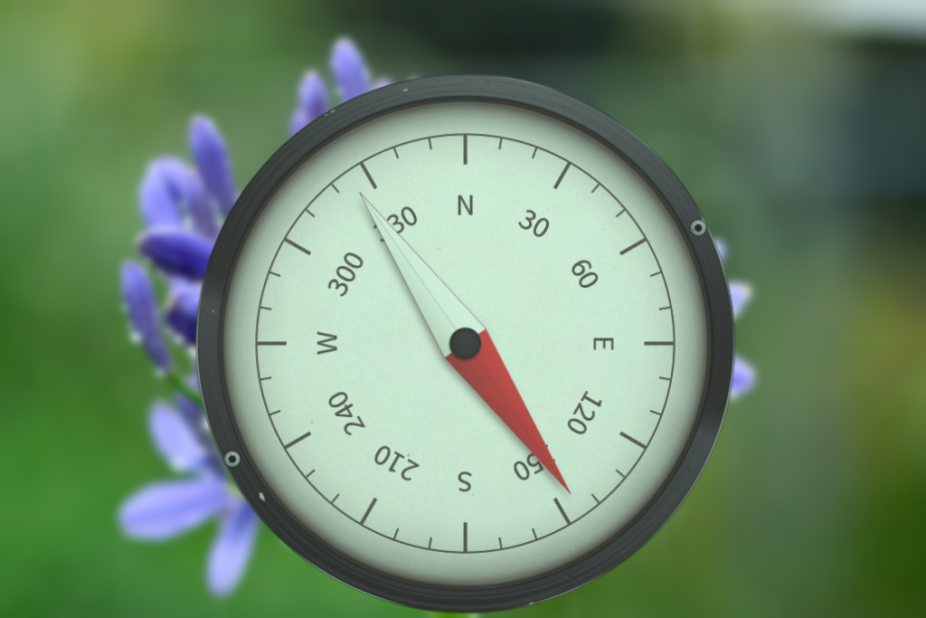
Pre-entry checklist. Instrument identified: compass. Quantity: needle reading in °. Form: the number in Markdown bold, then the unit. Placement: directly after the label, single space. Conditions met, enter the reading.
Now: **145** °
